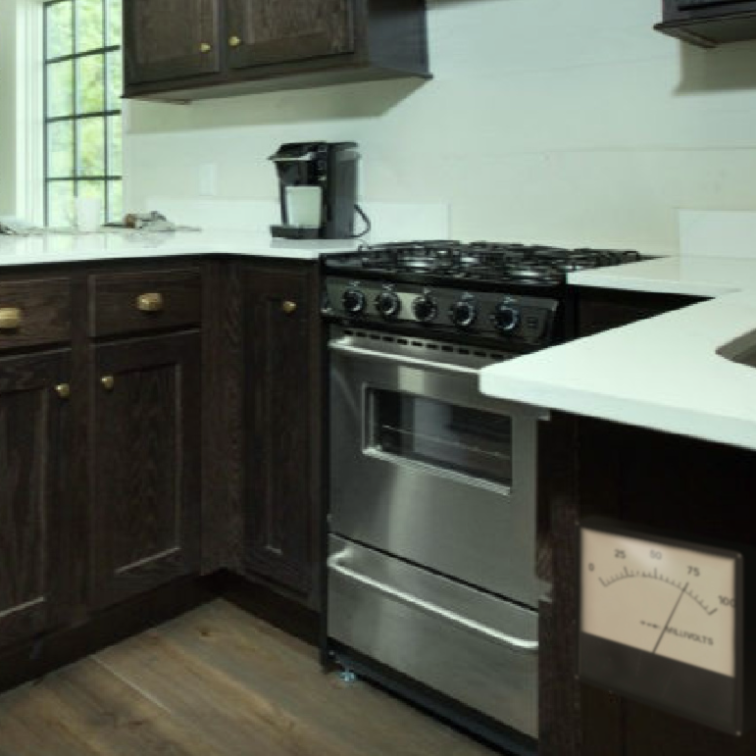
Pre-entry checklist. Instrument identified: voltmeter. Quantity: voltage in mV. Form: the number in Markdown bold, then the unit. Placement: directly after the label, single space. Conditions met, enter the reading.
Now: **75** mV
